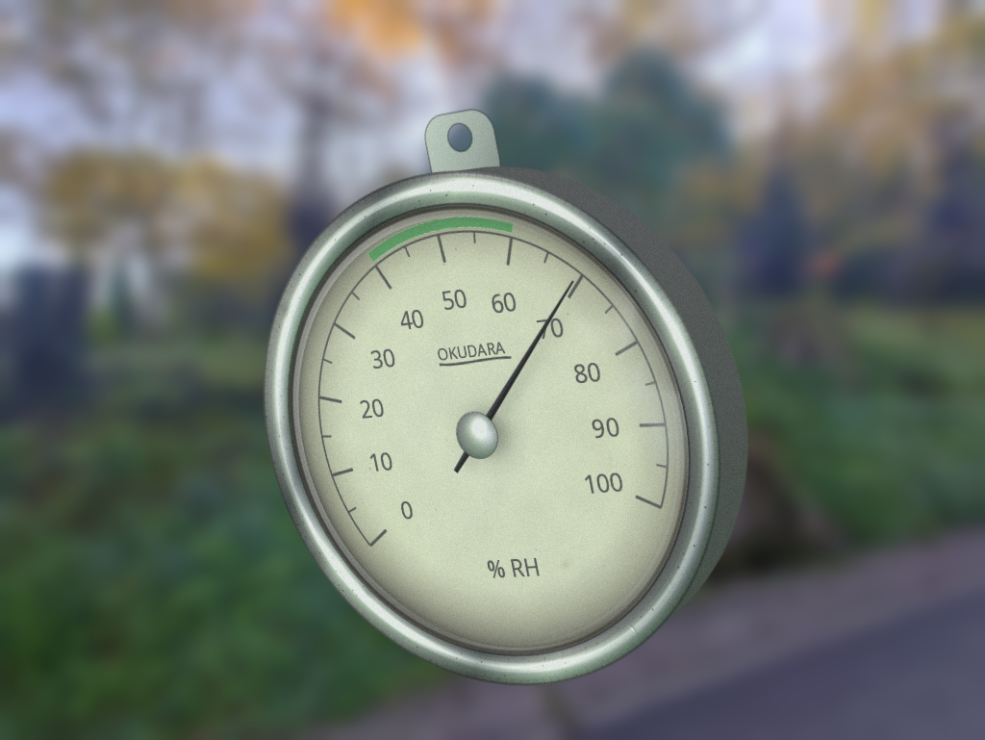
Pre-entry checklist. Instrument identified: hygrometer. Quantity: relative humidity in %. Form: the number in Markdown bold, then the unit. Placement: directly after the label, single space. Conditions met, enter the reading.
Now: **70** %
